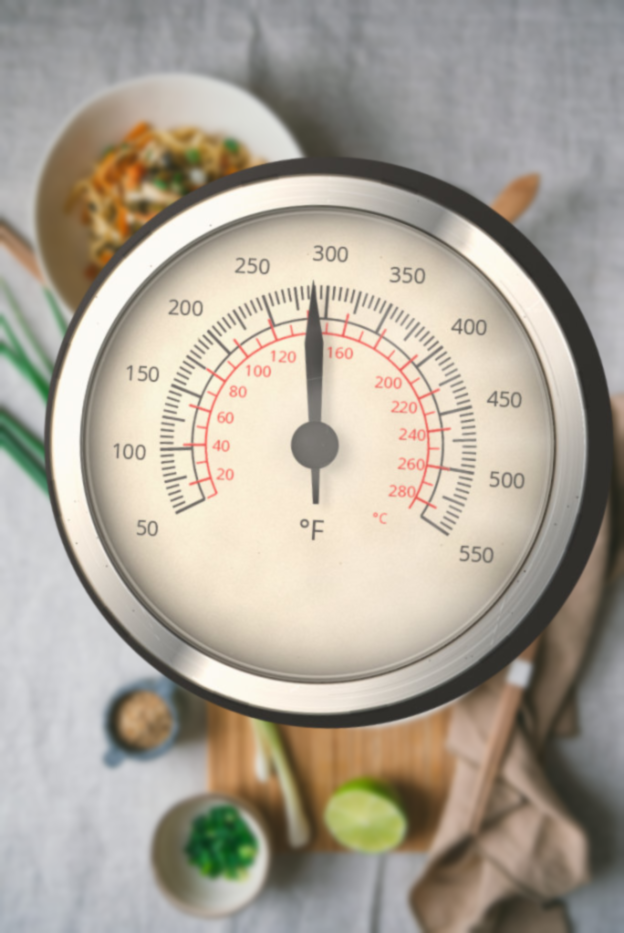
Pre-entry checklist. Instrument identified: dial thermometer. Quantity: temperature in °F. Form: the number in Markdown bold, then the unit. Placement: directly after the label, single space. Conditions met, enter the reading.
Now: **290** °F
